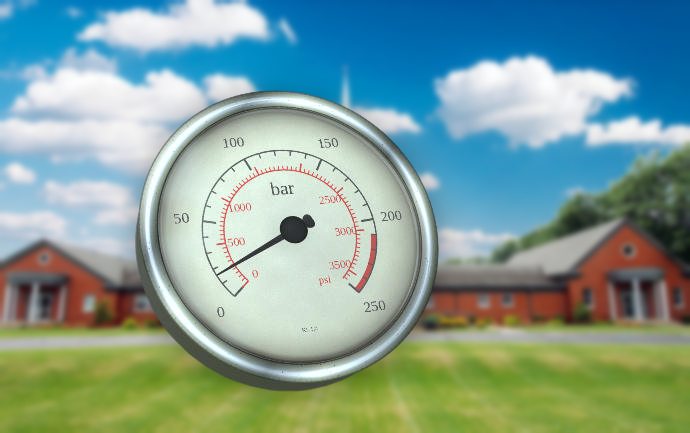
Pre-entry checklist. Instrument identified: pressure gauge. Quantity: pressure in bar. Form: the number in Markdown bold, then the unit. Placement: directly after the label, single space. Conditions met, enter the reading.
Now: **15** bar
